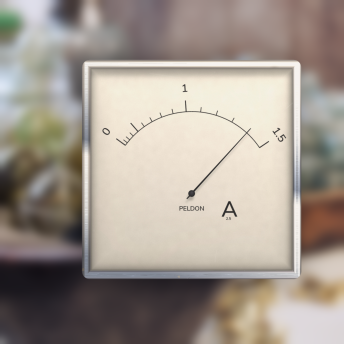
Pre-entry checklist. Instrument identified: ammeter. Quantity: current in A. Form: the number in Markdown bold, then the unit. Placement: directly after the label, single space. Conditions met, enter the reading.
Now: **1.4** A
